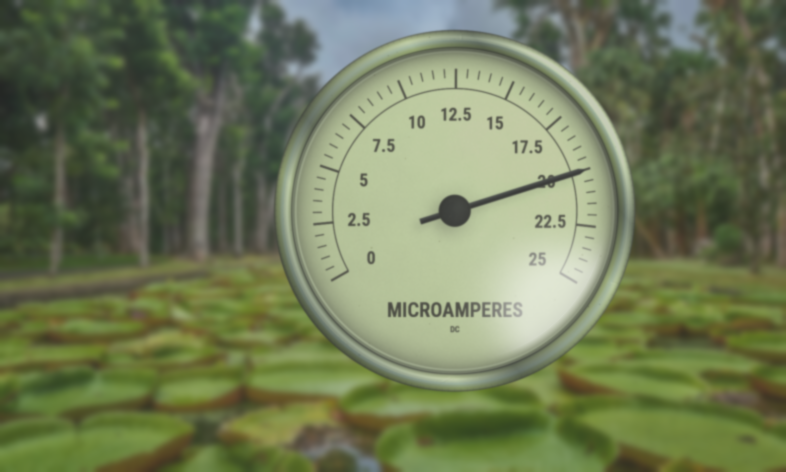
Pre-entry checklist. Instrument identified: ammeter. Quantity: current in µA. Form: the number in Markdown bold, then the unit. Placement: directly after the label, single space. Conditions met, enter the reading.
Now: **20** µA
